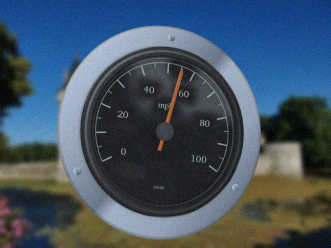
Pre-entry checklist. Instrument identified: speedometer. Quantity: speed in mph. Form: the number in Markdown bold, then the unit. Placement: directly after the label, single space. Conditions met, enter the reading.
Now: **55** mph
